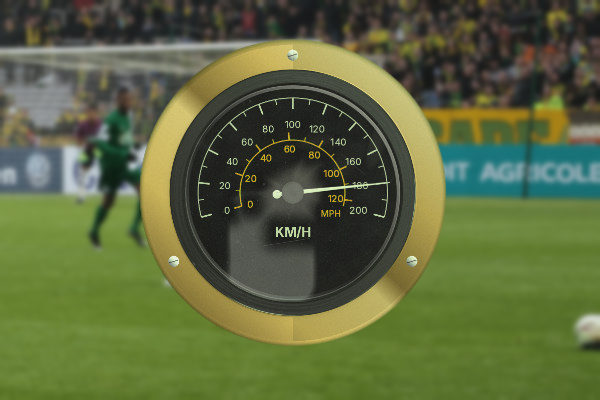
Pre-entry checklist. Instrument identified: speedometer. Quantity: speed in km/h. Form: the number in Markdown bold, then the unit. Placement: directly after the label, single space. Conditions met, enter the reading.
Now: **180** km/h
